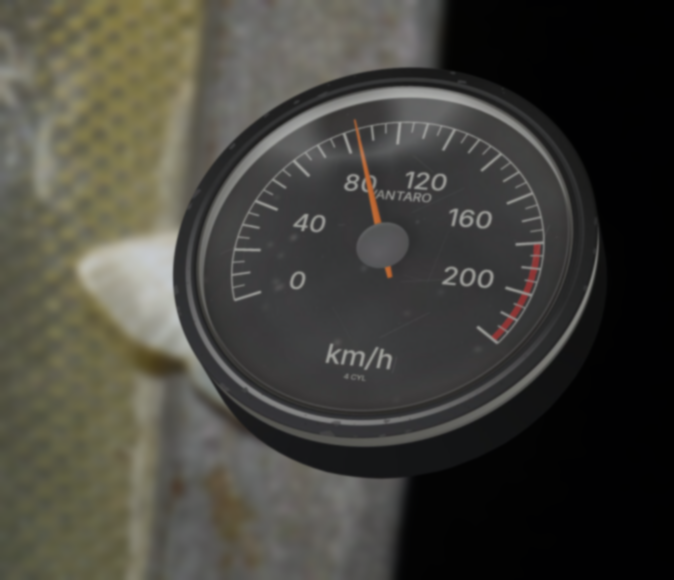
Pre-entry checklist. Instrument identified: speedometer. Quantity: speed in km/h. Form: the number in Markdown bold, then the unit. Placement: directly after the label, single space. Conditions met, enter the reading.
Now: **85** km/h
